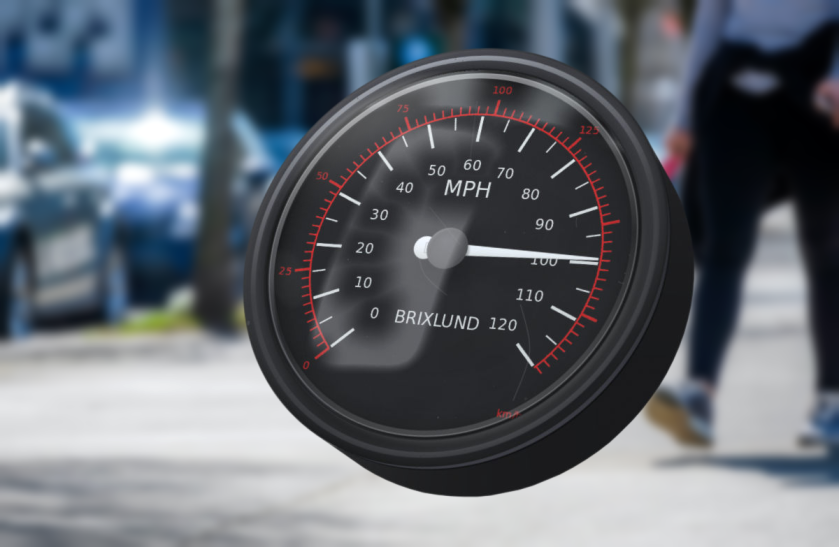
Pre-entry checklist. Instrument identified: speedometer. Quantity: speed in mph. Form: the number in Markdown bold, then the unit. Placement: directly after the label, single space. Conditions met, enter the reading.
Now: **100** mph
